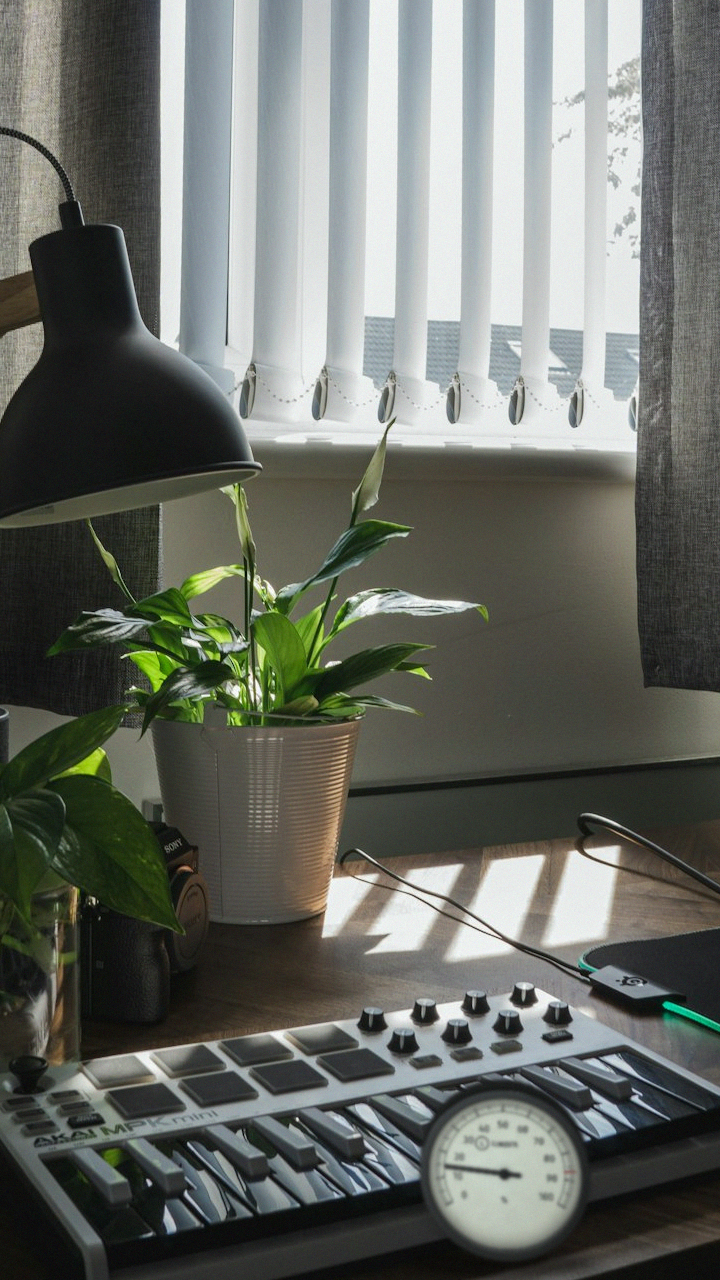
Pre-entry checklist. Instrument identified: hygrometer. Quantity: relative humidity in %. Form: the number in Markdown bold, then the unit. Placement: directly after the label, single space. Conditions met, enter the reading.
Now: **15** %
